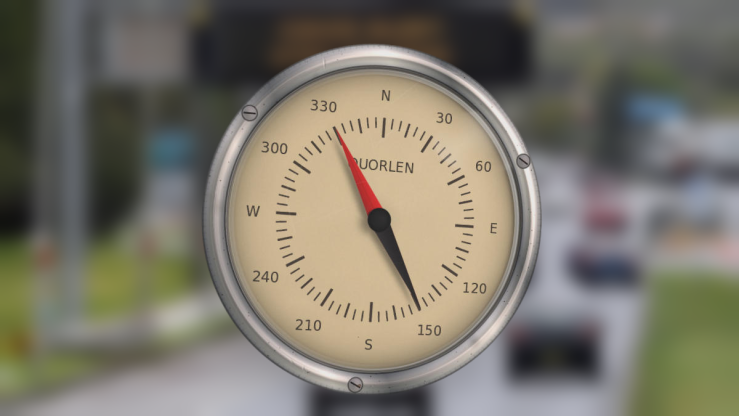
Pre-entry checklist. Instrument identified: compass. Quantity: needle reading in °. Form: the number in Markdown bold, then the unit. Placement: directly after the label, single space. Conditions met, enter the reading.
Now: **330** °
